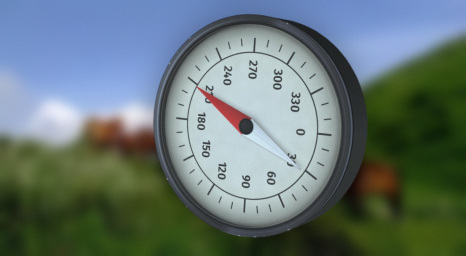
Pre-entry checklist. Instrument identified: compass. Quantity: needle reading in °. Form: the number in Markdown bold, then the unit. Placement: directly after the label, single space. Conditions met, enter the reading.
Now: **210** °
